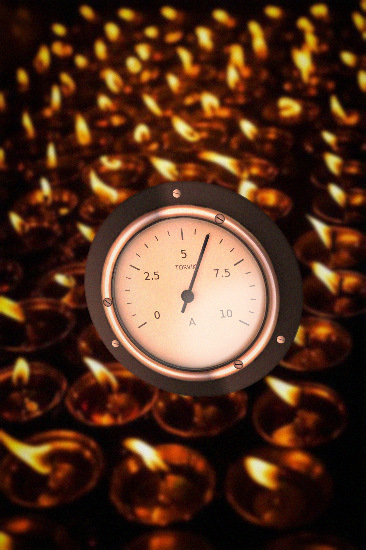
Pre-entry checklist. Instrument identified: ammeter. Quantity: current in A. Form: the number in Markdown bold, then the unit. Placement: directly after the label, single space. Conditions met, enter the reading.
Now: **6** A
